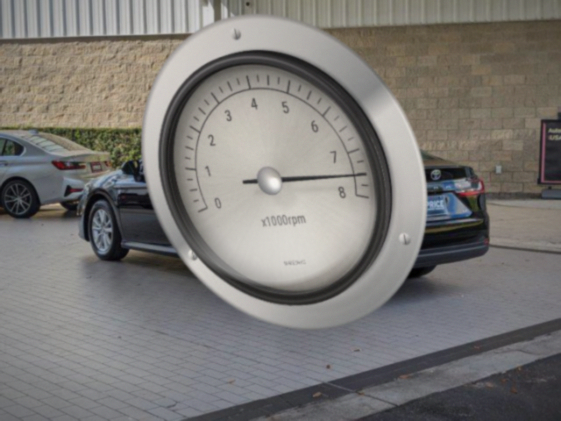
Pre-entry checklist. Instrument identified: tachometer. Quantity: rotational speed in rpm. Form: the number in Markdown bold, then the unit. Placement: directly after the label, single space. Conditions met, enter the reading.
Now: **7500** rpm
